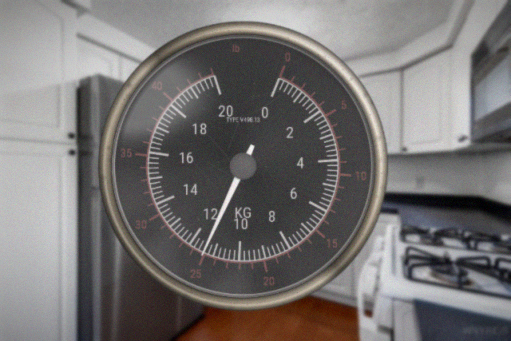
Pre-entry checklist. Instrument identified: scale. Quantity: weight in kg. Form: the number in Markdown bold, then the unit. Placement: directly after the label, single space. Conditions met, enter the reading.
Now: **11.4** kg
